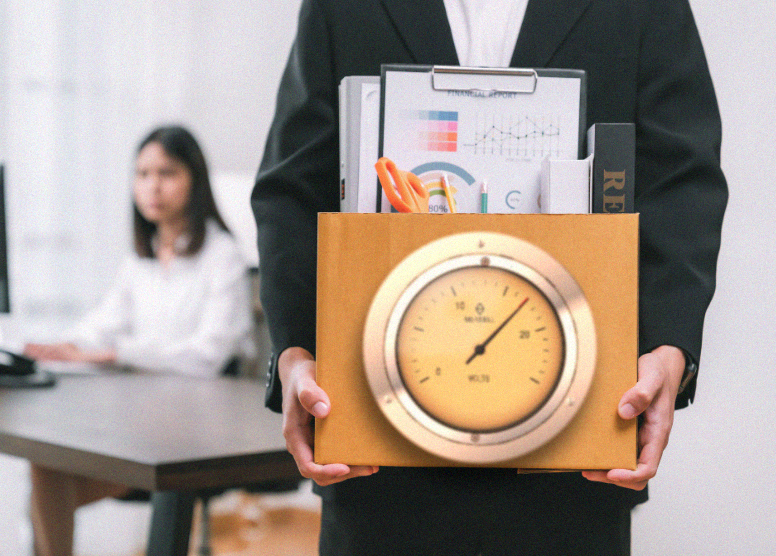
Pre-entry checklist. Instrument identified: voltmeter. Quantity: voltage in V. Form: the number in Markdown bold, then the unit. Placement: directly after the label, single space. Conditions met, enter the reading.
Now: **17** V
